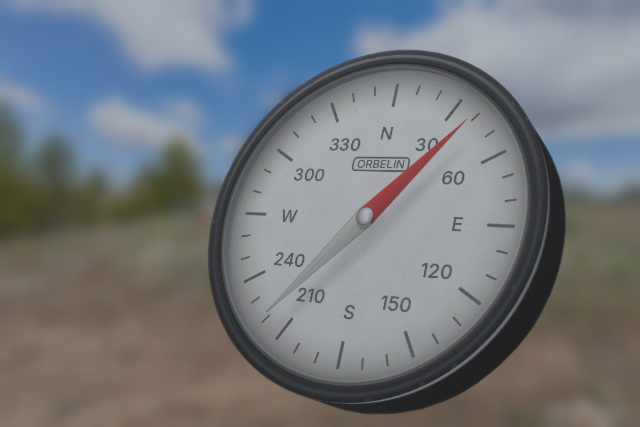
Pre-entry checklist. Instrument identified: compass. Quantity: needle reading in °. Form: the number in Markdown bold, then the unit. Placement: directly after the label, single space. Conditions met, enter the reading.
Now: **40** °
